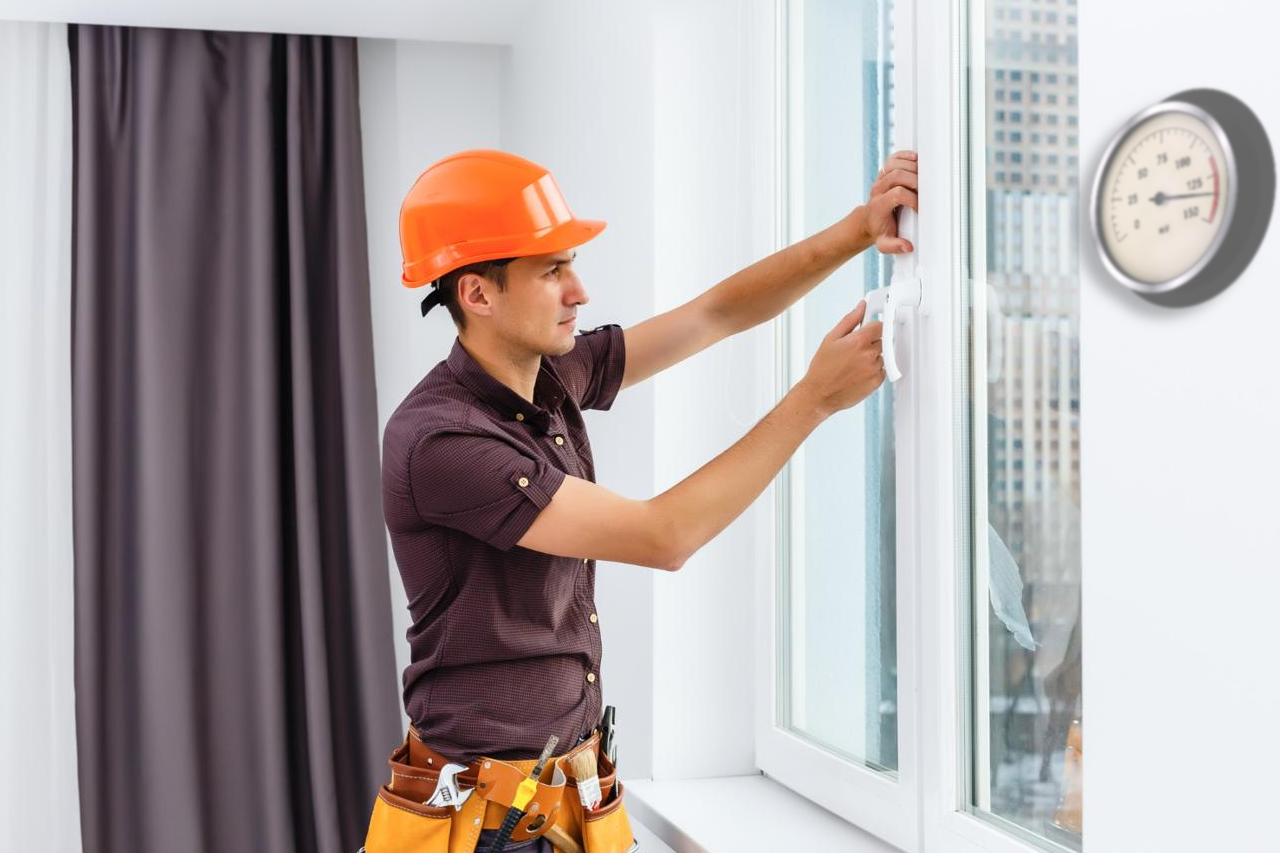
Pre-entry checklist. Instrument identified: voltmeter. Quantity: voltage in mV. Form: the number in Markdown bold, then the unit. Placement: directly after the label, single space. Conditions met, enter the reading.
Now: **135** mV
